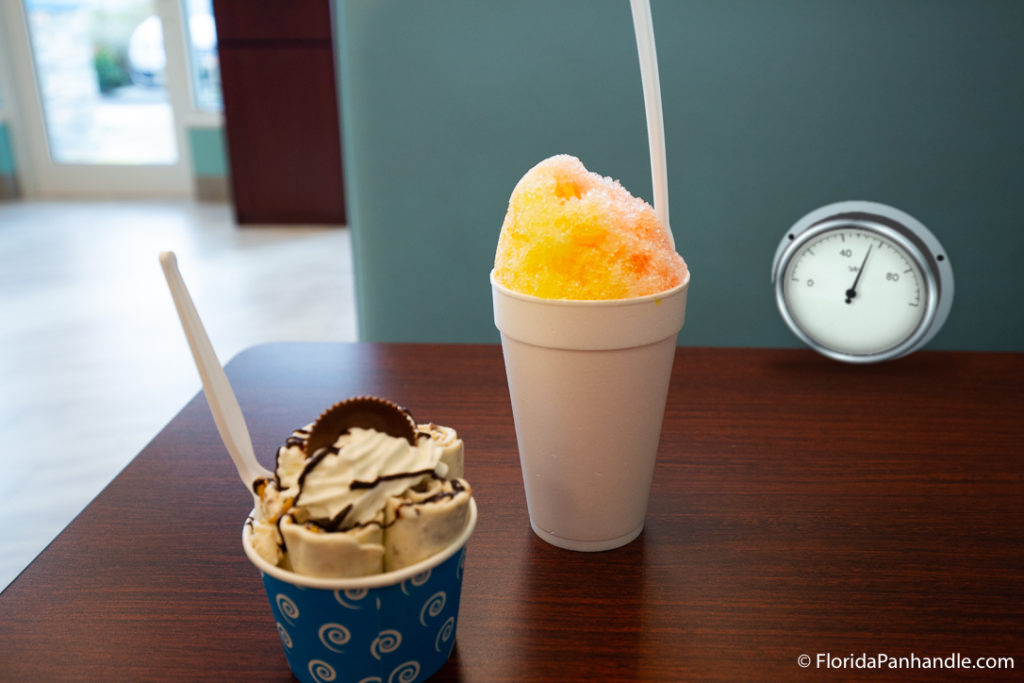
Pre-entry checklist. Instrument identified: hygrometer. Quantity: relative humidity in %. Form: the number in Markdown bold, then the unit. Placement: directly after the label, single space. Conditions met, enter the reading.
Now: **56** %
